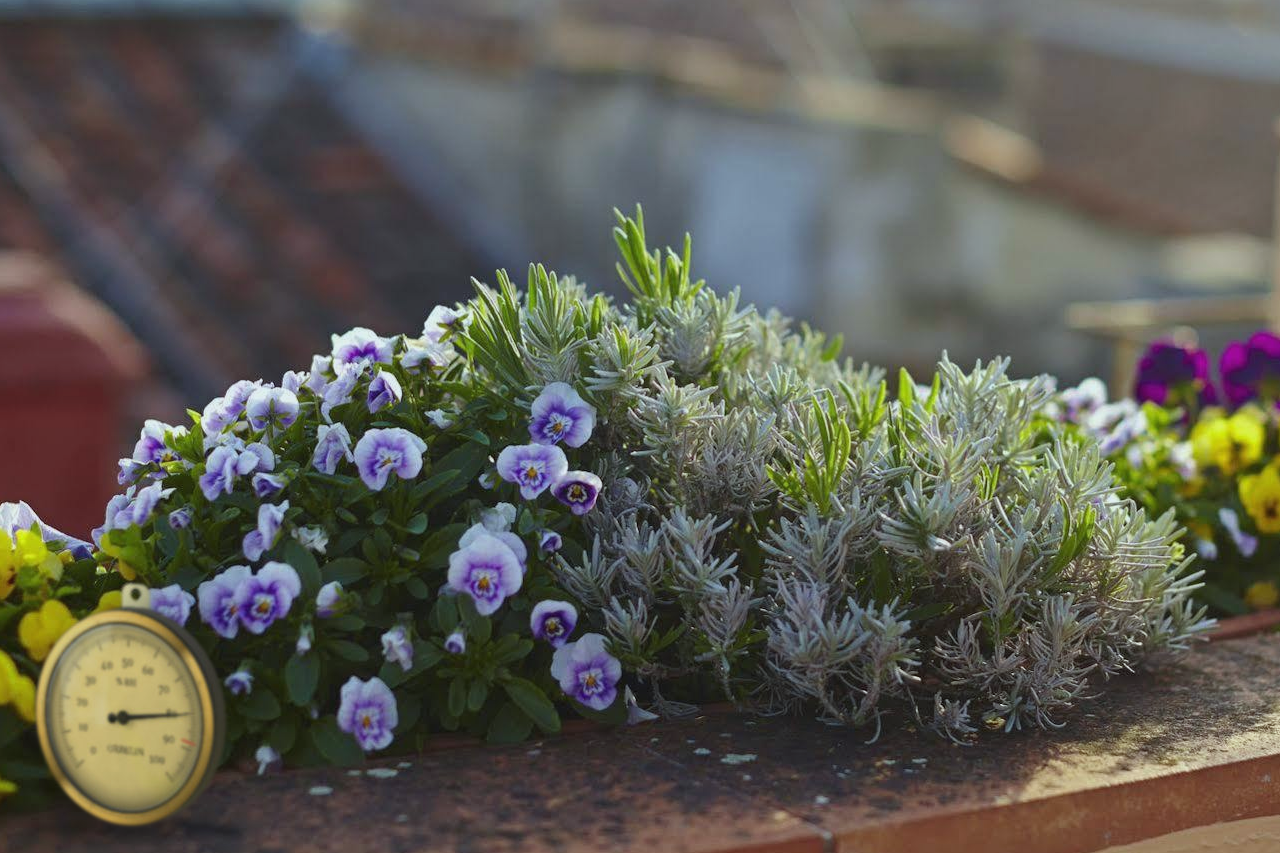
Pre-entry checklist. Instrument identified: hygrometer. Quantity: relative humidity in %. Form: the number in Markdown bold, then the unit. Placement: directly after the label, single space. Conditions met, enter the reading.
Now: **80** %
